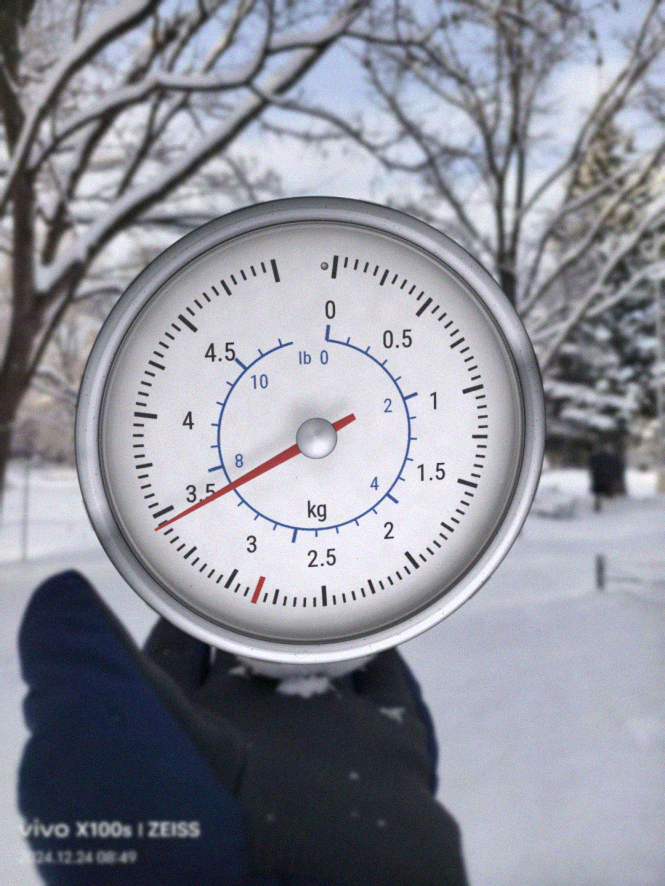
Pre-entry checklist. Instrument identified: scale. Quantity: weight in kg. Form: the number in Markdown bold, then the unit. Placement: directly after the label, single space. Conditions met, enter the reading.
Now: **3.45** kg
